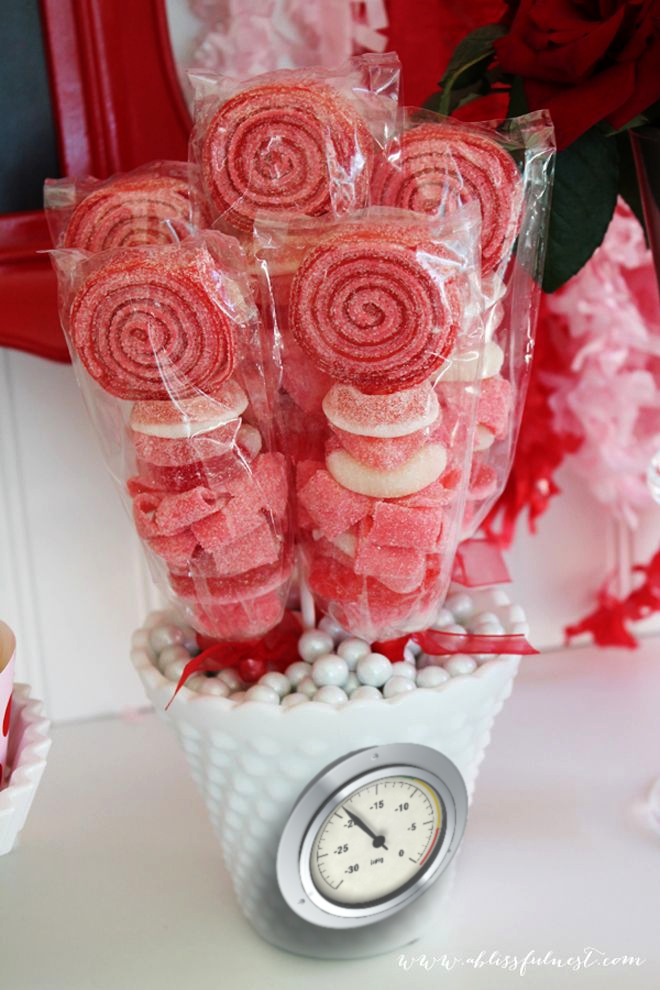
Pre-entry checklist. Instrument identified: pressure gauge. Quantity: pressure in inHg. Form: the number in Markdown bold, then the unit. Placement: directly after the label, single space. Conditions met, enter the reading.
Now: **-19** inHg
